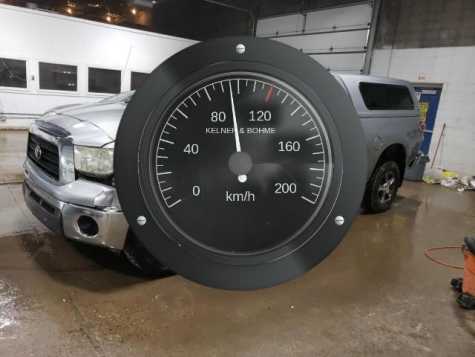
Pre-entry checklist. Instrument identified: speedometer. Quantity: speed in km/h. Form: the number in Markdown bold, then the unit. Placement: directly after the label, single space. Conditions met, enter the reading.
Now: **95** km/h
